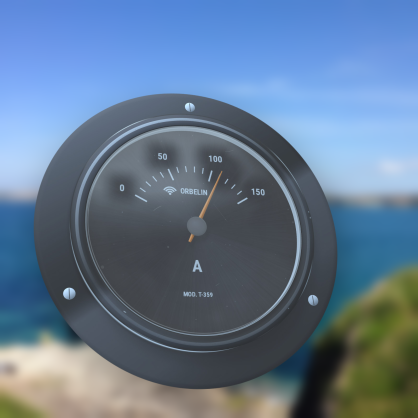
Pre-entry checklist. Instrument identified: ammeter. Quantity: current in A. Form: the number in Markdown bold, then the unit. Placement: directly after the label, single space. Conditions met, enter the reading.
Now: **110** A
